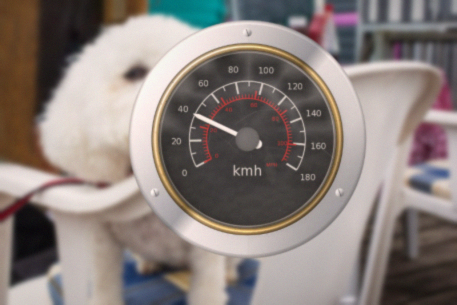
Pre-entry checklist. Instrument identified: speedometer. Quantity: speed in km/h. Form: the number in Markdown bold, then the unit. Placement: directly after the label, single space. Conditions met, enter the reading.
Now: **40** km/h
